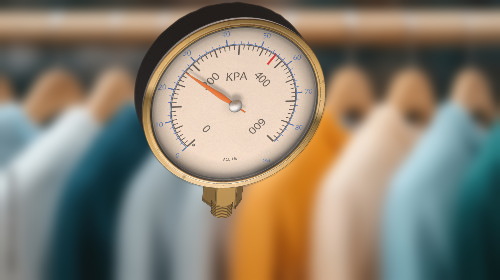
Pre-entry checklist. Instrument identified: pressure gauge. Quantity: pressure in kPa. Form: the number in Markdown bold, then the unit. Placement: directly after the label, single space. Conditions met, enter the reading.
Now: **180** kPa
